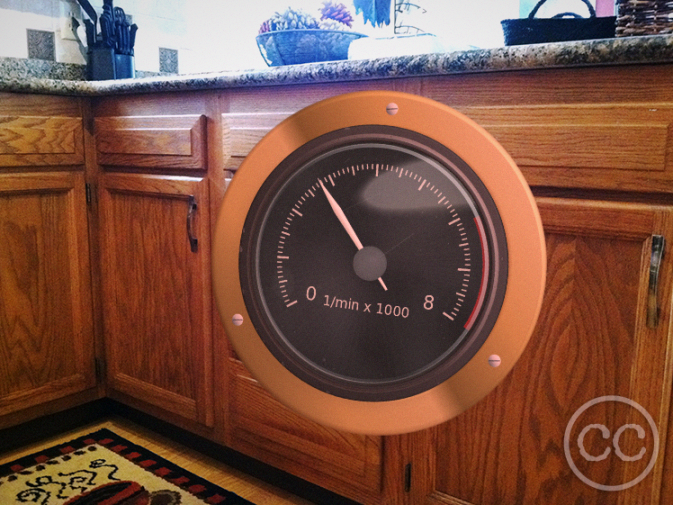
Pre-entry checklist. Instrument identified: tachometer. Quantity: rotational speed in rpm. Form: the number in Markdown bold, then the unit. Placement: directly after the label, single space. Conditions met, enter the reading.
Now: **2800** rpm
